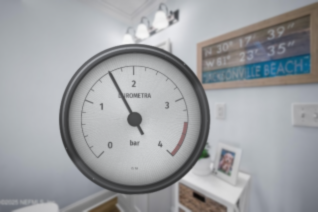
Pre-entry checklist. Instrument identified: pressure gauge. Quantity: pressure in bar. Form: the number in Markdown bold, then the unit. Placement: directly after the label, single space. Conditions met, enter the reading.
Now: **1.6** bar
